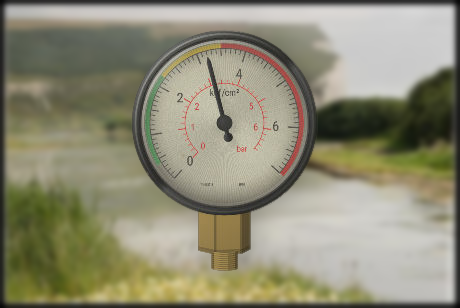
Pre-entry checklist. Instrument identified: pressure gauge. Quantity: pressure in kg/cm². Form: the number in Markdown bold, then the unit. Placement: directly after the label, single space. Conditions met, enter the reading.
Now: **3.2** kg/cm²
